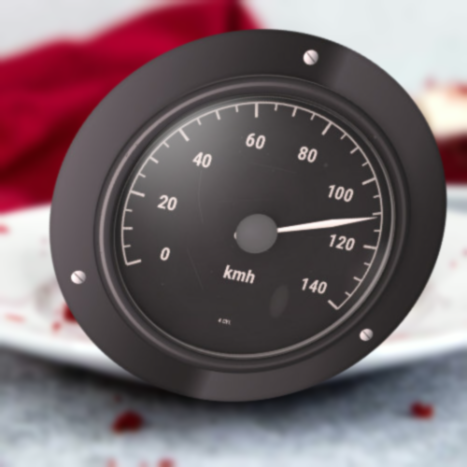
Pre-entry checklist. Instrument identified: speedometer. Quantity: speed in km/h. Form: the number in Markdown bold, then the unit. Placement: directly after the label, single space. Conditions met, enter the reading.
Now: **110** km/h
